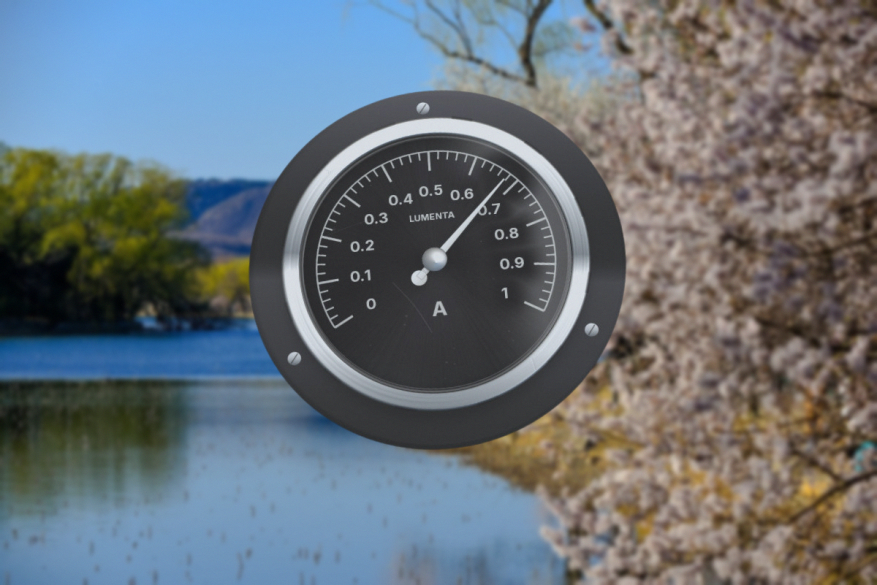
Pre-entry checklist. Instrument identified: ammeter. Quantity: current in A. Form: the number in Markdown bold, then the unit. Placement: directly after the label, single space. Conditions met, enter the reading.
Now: **0.68** A
